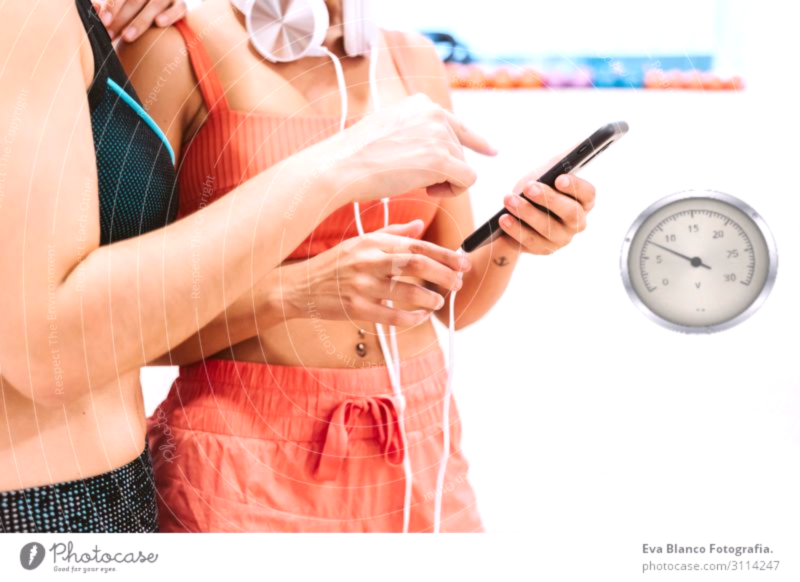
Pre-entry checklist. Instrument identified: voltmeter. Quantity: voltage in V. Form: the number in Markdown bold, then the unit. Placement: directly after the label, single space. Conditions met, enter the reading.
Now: **7.5** V
